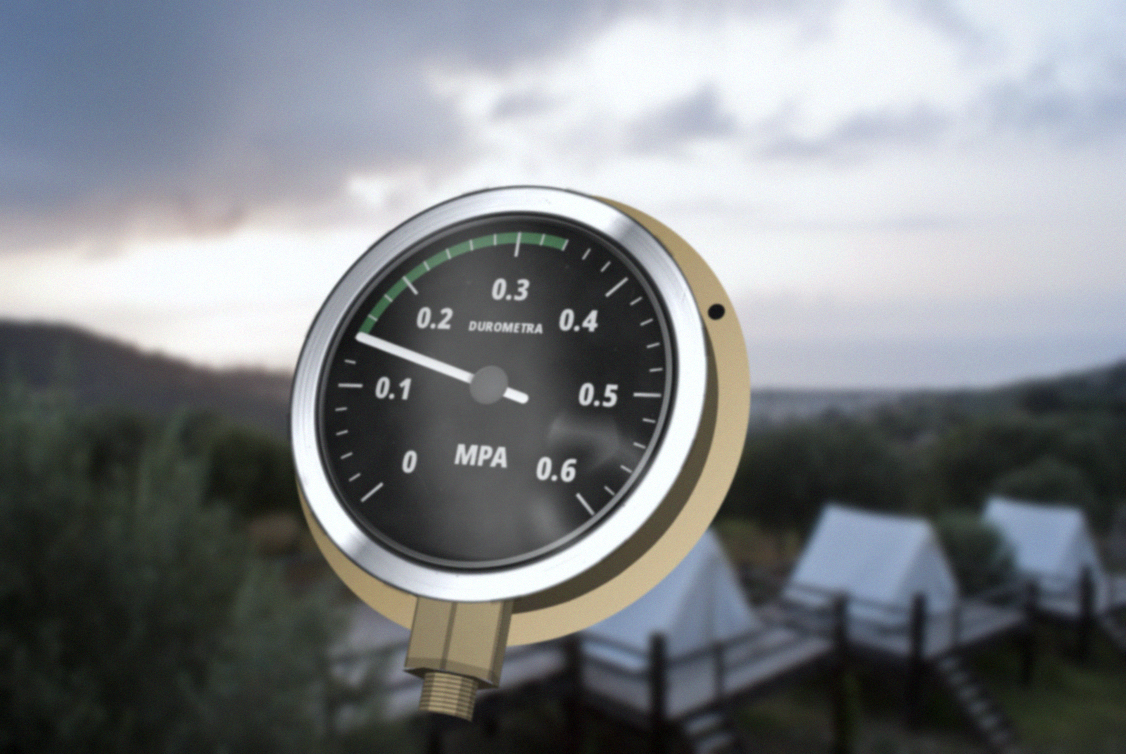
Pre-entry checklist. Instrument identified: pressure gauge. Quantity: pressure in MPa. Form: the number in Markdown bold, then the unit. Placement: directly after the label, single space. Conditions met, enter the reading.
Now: **0.14** MPa
